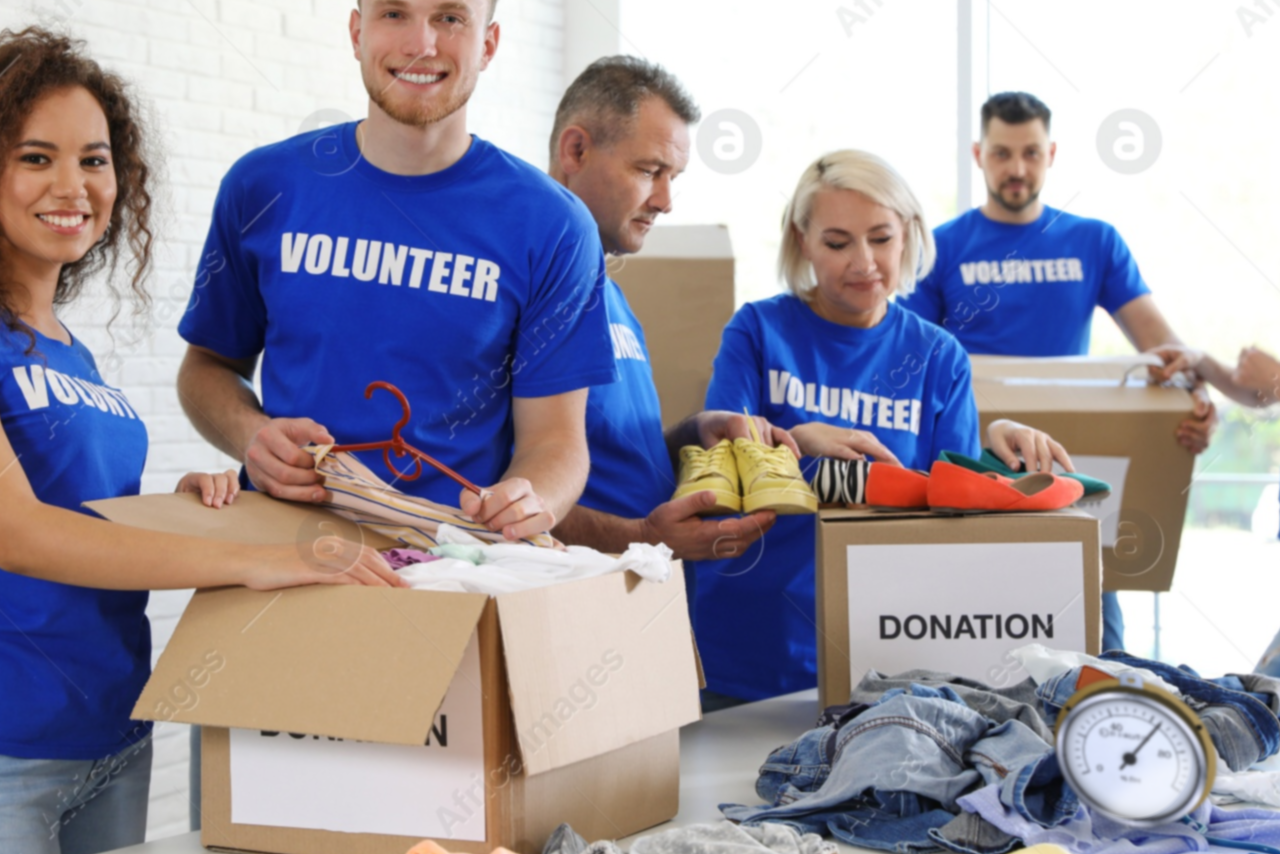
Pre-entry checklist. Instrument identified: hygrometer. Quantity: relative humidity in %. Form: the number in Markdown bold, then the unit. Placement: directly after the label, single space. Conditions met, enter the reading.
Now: **64** %
